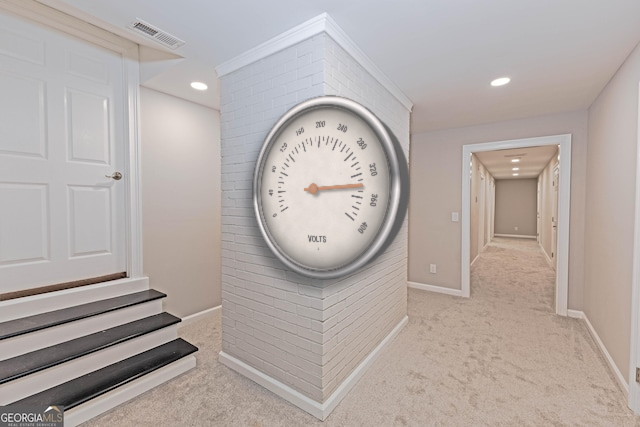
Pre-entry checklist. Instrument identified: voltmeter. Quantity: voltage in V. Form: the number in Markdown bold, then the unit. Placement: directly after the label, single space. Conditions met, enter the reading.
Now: **340** V
